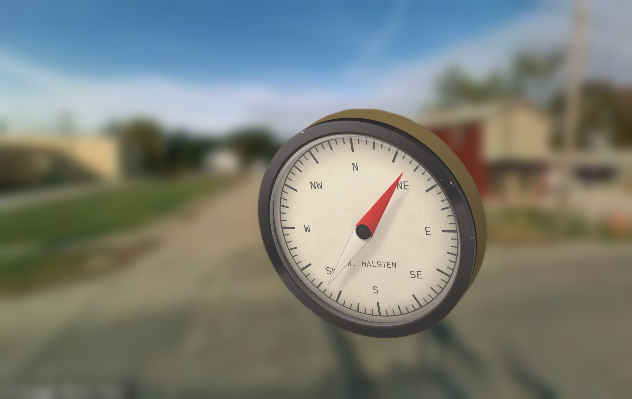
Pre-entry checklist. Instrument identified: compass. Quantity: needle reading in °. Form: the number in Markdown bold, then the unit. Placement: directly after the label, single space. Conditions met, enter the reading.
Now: **40** °
